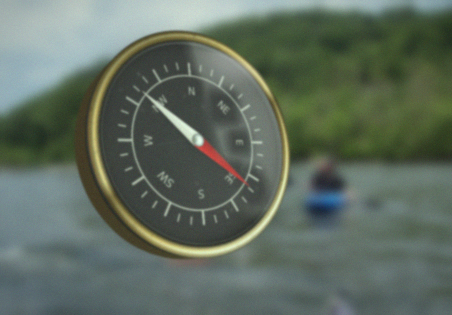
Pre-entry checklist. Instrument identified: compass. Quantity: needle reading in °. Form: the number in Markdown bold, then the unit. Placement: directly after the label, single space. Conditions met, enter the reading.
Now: **130** °
